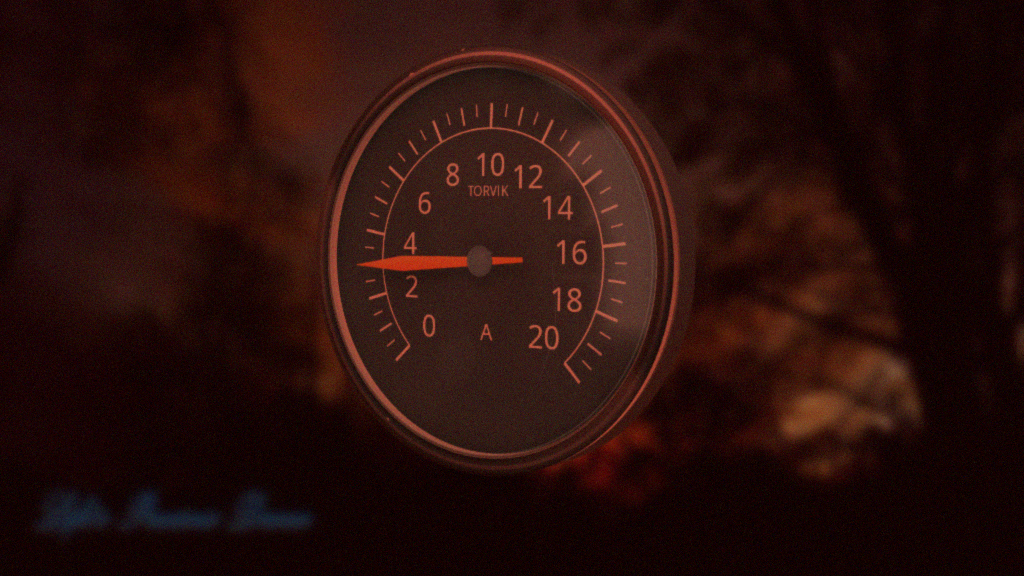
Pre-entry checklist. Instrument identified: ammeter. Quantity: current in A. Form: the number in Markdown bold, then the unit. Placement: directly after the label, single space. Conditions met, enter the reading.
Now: **3** A
